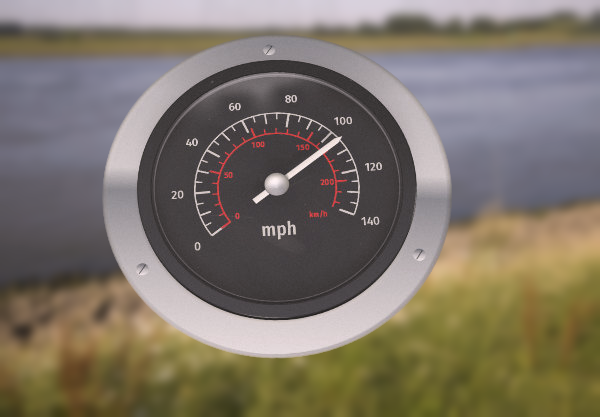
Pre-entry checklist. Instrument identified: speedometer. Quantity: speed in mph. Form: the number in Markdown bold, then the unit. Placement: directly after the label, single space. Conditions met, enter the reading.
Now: **105** mph
